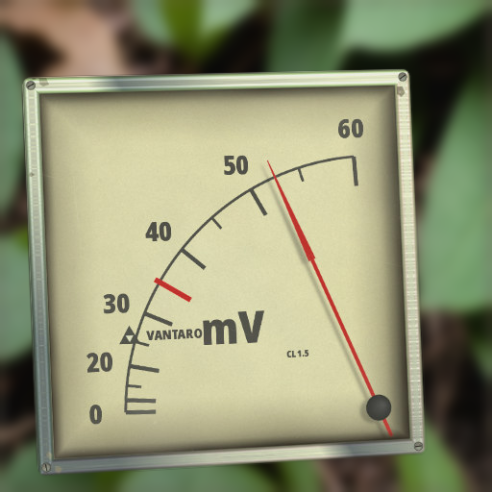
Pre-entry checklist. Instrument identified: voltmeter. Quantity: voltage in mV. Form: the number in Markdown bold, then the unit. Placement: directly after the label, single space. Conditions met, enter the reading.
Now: **52.5** mV
